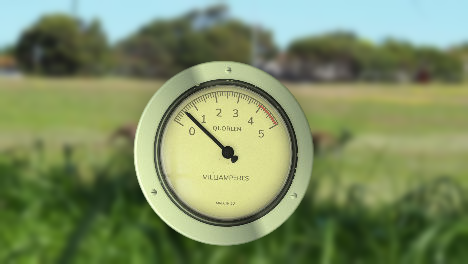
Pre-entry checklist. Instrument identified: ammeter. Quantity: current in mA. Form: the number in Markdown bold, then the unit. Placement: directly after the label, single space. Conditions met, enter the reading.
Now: **0.5** mA
